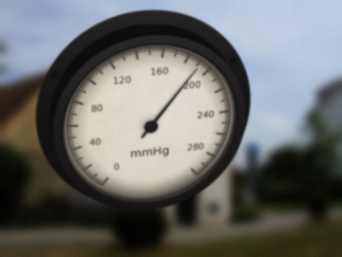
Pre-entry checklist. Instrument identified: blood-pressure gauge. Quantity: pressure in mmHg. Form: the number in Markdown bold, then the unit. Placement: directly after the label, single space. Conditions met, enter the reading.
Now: **190** mmHg
